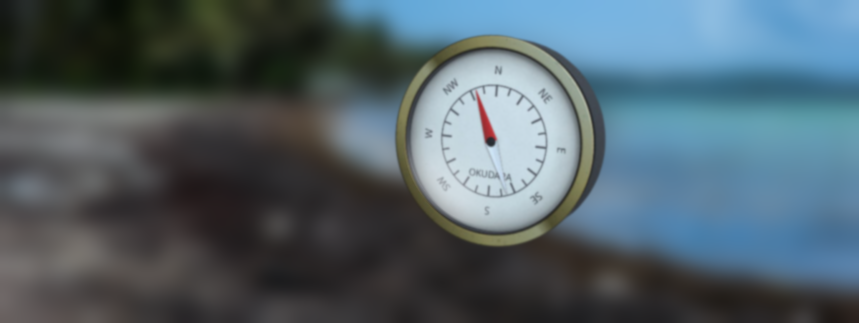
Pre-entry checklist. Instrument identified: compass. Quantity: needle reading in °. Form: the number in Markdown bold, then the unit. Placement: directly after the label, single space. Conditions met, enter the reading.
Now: **337.5** °
